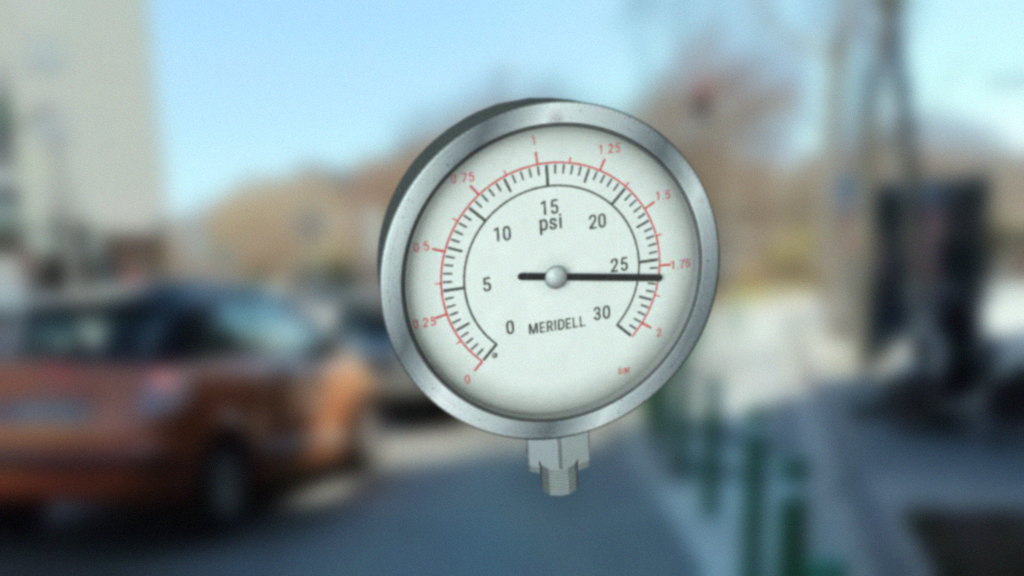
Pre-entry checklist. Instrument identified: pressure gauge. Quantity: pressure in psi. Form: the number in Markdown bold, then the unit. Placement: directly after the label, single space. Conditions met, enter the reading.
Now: **26** psi
